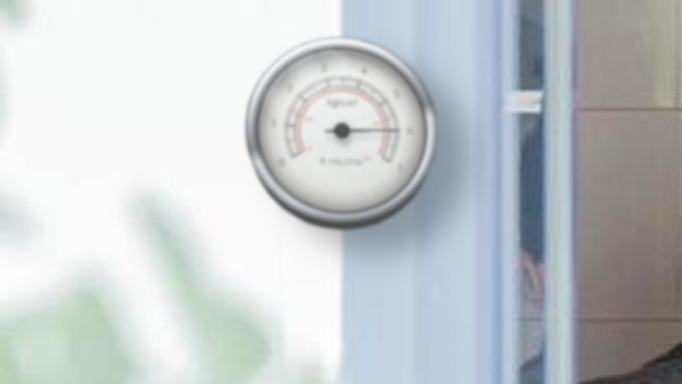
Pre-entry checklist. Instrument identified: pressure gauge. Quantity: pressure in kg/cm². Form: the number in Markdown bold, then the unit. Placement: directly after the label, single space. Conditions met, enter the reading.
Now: **6** kg/cm²
